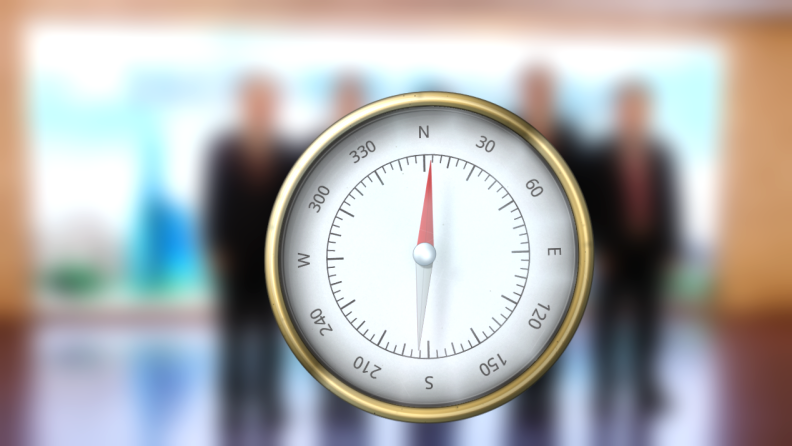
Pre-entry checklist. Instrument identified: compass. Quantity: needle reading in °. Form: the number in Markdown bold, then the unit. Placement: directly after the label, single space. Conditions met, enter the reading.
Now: **5** °
